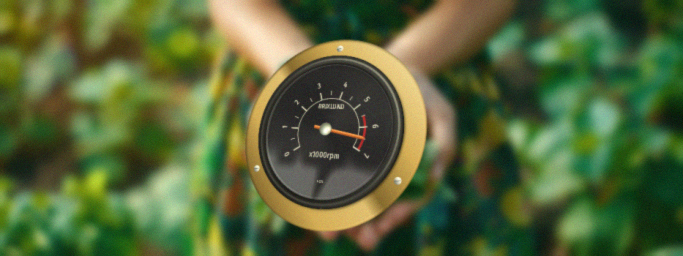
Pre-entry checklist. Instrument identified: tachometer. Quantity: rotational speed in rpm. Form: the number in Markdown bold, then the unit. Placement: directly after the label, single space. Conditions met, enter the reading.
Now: **6500** rpm
